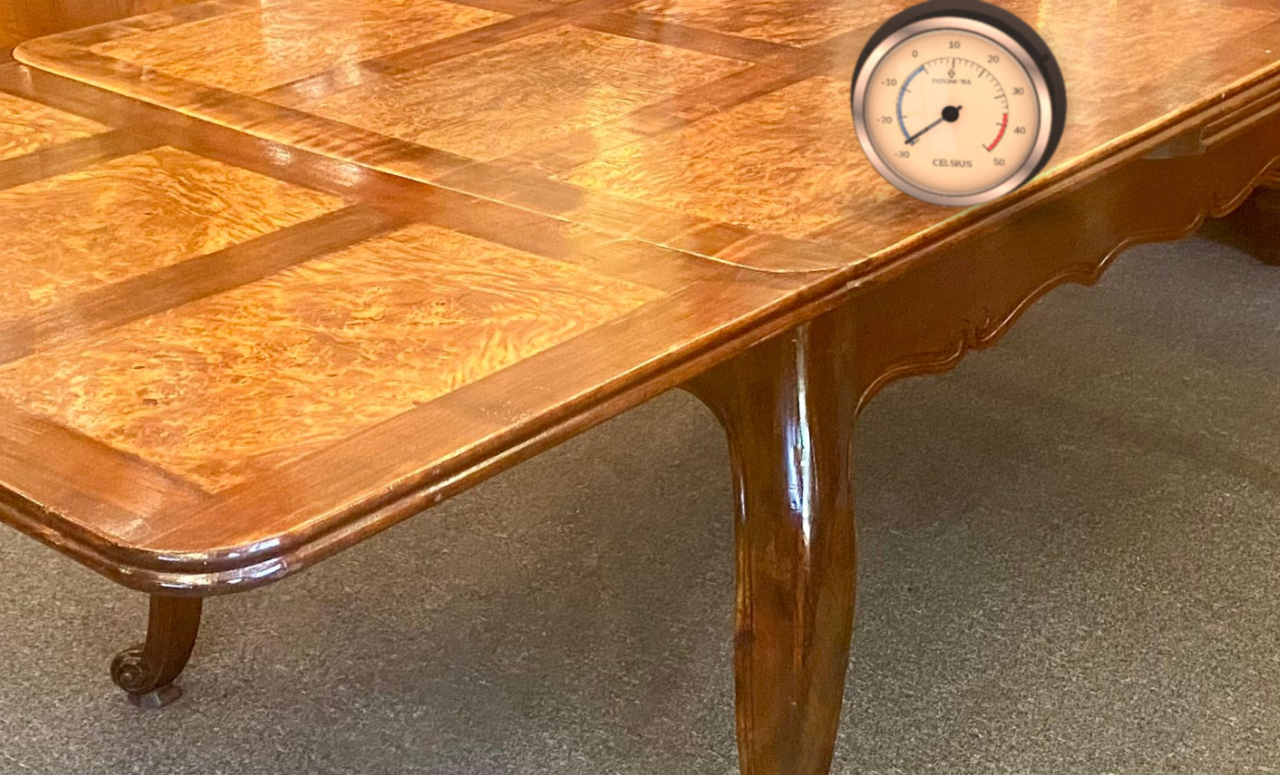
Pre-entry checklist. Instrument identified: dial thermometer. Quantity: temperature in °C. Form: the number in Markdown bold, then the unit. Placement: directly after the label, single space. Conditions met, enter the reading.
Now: **-28** °C
